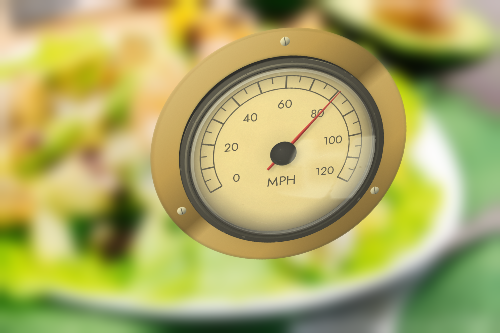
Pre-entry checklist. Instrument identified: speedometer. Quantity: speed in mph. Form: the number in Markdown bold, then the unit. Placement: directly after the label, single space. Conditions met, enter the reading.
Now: **80** mph
